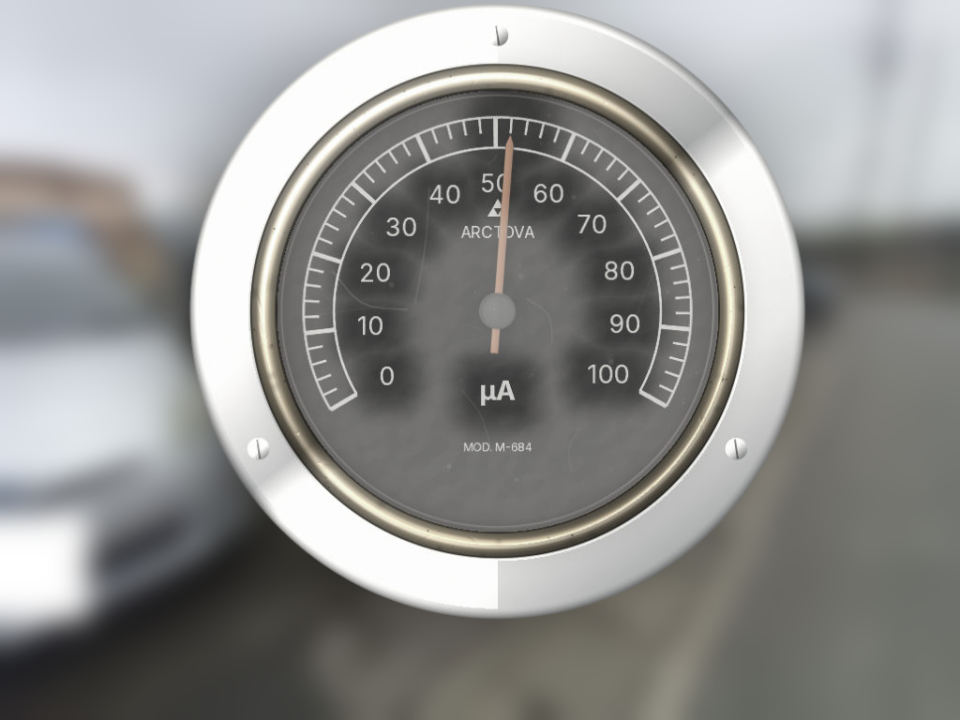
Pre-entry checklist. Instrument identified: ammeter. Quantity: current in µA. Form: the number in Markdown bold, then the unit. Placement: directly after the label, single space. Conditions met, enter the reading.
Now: **52** µA
